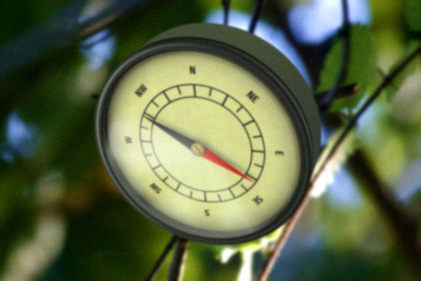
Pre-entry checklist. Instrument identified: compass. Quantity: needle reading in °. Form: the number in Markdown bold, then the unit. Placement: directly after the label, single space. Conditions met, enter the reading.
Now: **120** °
